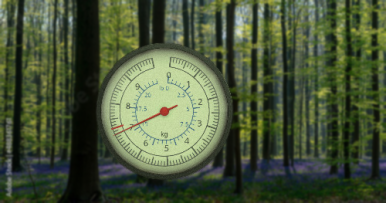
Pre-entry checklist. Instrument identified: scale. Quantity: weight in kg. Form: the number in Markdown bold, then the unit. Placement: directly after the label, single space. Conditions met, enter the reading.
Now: **7** kg
